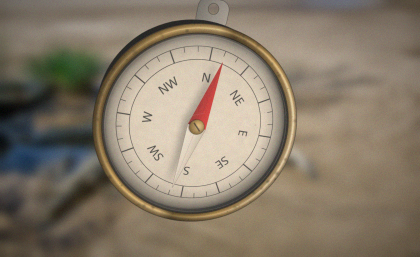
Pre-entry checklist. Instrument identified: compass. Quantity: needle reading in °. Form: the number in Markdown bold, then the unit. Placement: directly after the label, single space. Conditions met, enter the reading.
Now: **10** °
